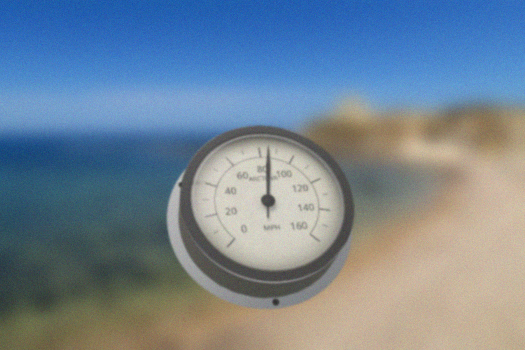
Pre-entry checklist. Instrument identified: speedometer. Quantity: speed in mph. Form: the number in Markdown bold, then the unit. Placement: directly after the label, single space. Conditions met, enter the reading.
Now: **85** mph
